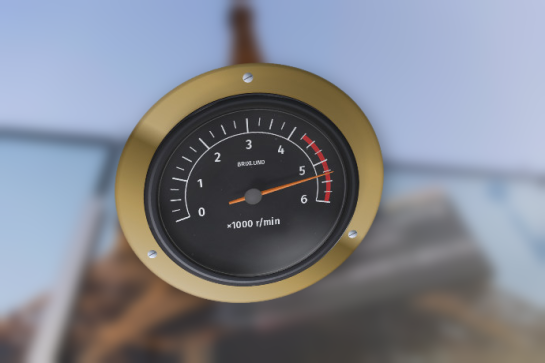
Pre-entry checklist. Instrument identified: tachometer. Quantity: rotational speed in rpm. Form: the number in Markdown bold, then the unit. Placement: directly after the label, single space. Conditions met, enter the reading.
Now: **5250** rpm
